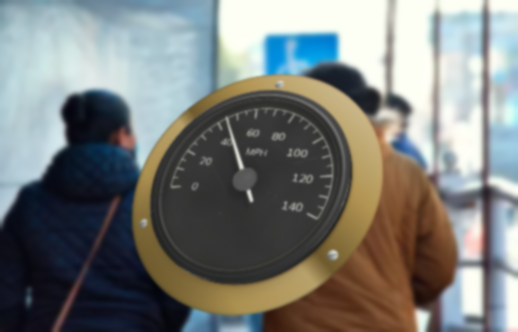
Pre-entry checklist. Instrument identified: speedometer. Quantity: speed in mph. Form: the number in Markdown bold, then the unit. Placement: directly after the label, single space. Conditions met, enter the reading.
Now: **45** mph
